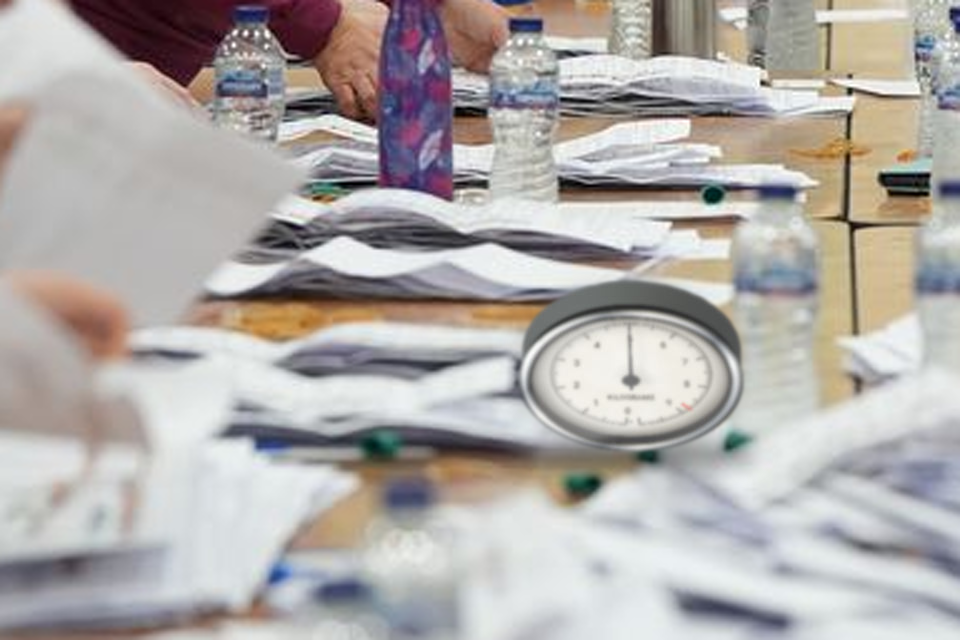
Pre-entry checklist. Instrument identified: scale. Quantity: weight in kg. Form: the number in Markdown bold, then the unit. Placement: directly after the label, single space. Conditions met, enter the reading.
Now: **5** kg
